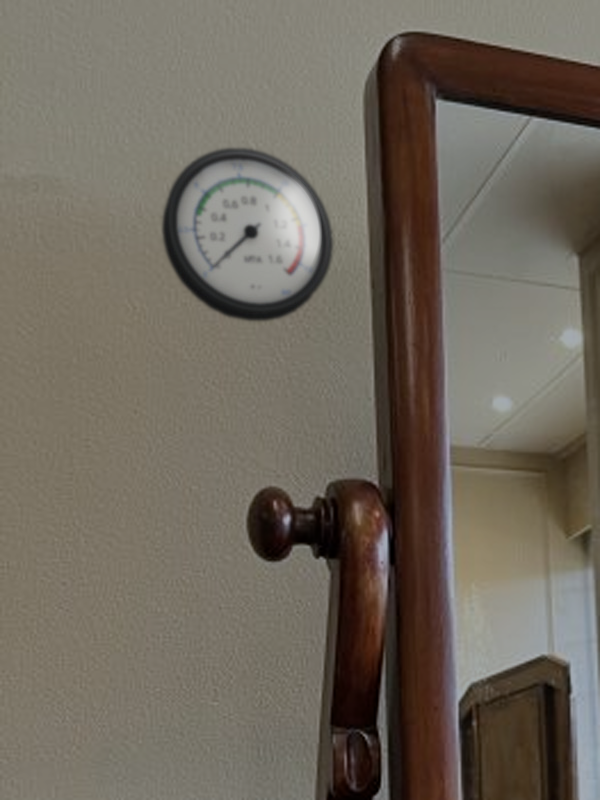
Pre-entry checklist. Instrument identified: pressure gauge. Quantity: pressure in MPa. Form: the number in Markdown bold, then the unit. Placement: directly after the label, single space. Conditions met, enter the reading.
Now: **0** MPa
